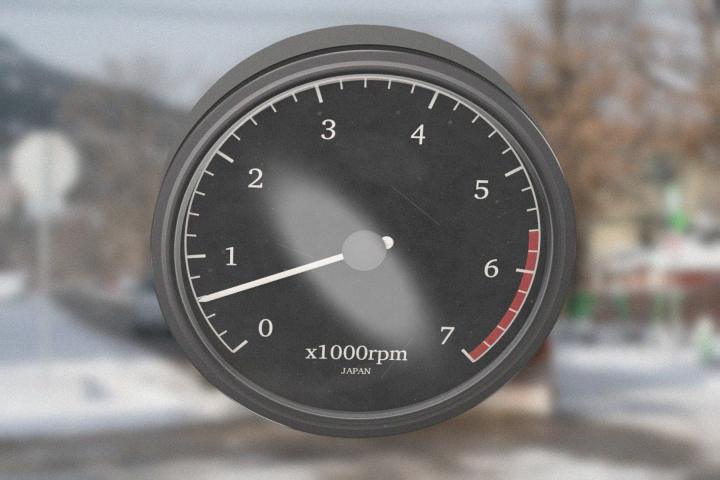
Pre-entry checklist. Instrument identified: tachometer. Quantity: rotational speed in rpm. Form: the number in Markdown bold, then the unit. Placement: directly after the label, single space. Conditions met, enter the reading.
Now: **600** rpm
